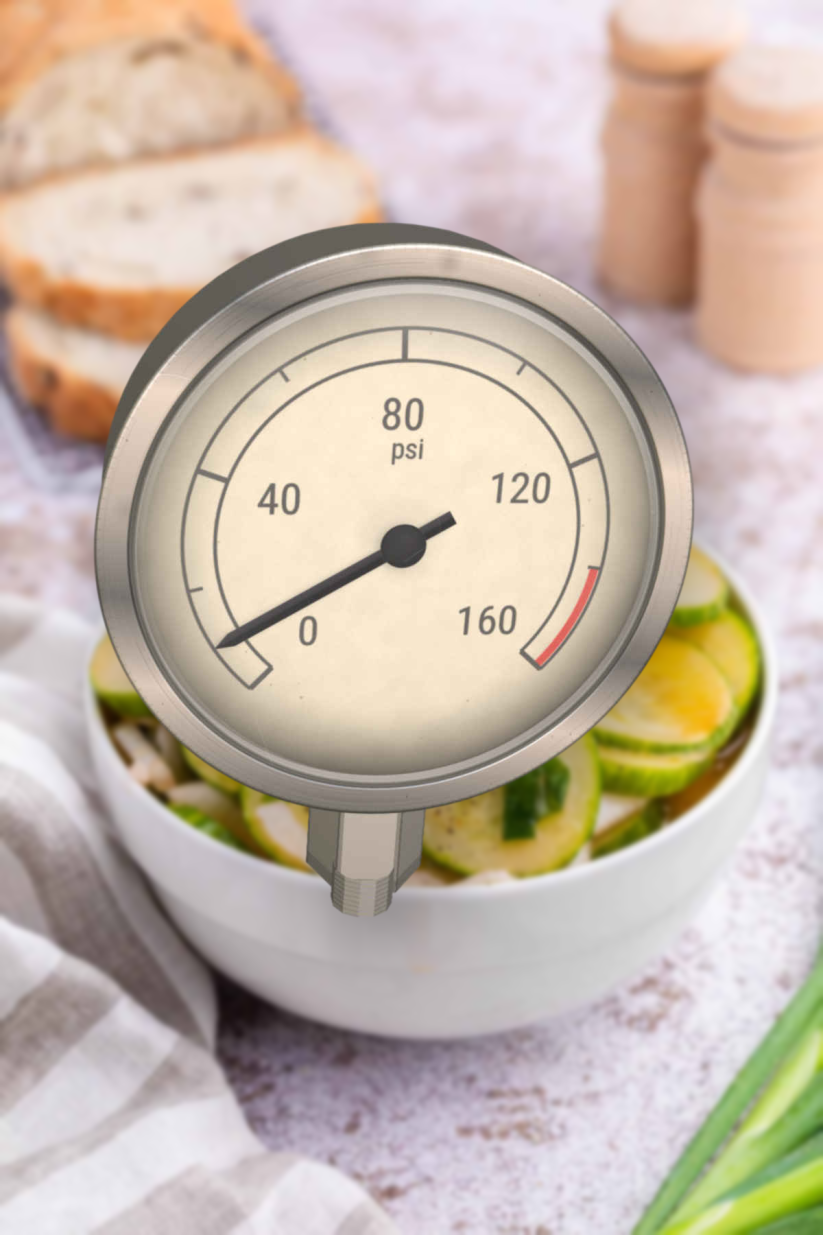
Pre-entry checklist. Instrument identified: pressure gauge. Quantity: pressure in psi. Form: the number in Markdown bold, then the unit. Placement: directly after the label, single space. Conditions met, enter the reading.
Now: **10** psi
